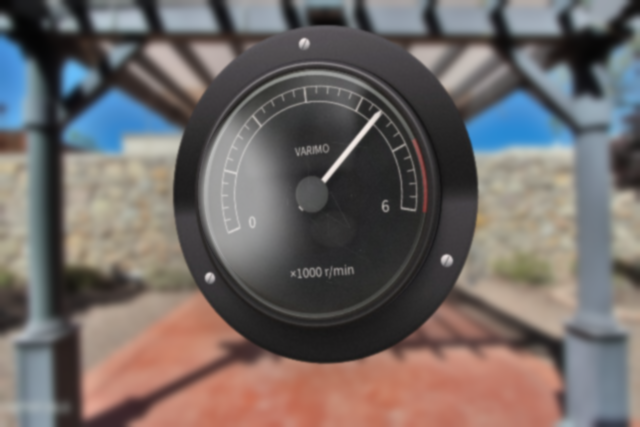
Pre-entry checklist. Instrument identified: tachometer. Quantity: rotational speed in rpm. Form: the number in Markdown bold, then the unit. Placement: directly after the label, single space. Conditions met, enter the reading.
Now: **4400** rpm
